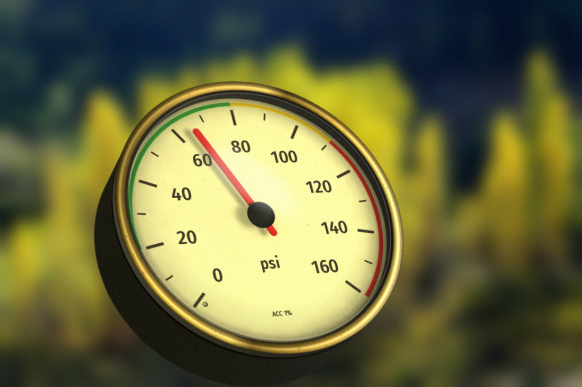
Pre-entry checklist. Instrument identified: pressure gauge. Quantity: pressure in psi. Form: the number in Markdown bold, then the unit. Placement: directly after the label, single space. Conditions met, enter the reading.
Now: **65** psi
